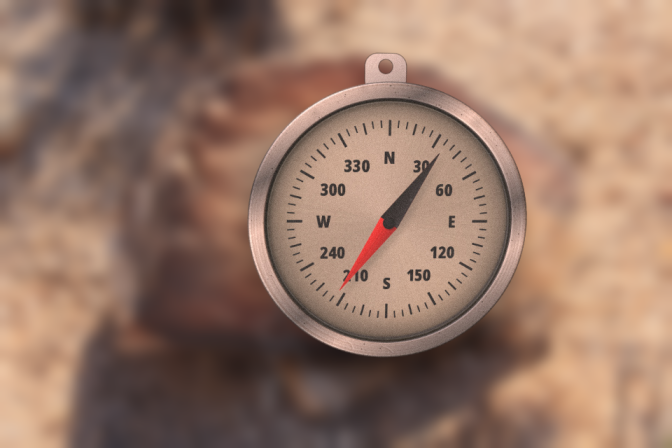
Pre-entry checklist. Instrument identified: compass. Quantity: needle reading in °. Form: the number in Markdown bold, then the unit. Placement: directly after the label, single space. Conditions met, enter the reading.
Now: **215** °
